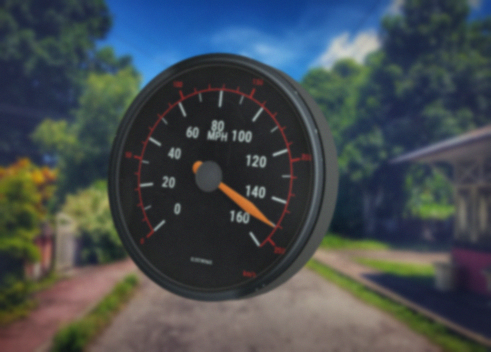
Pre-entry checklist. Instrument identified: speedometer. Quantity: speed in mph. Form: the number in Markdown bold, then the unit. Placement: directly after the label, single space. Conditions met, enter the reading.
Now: **150** mph
